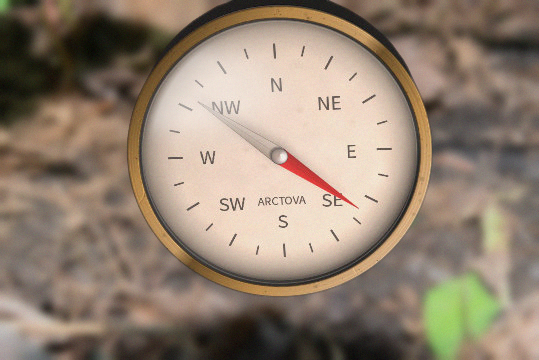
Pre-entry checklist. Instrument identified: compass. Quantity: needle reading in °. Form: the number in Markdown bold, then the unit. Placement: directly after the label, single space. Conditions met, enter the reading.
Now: **127.5** °
